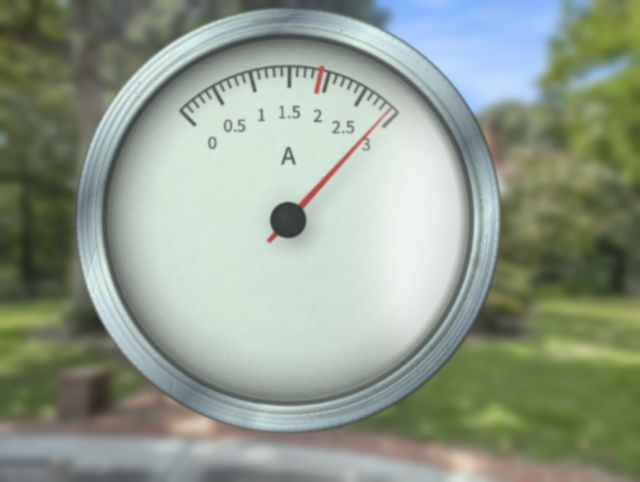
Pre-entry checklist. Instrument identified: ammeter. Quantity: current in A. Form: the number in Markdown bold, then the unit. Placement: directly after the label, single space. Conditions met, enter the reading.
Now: **2.9** A
